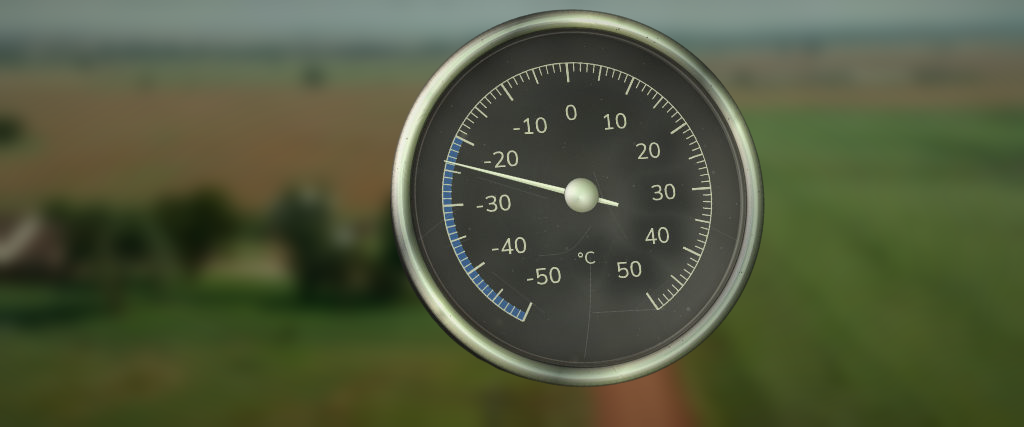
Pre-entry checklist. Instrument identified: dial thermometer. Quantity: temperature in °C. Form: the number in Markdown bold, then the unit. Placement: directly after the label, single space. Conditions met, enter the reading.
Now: **-24** °C
